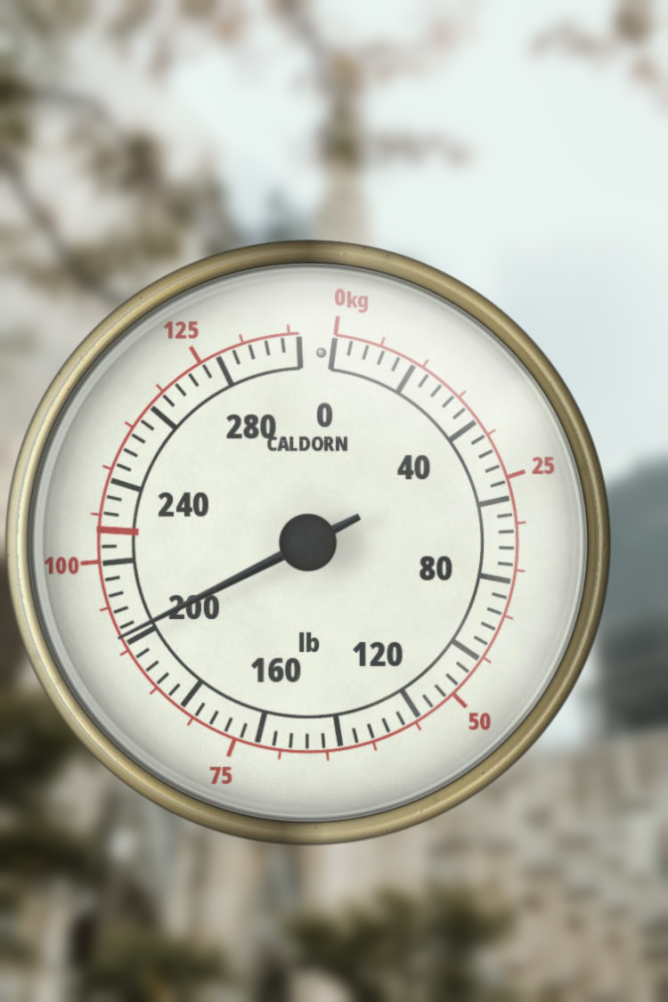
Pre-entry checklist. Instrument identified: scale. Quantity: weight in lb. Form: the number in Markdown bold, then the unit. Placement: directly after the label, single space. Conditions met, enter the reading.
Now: **202** lb
